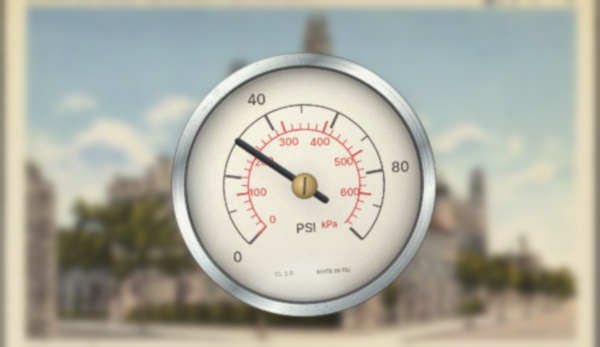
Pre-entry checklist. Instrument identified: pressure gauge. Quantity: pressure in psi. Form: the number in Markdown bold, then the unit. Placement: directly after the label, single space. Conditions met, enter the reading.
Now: **30** psi
